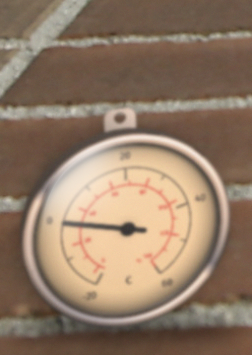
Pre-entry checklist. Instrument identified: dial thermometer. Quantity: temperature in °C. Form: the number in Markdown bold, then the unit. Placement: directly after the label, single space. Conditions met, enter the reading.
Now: **0** °C
